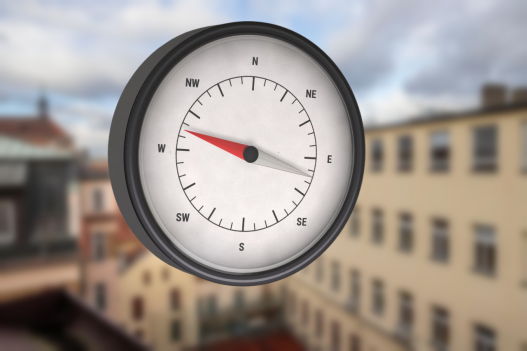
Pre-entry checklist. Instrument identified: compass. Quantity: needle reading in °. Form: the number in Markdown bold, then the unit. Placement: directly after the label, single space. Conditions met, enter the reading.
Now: **285** °
